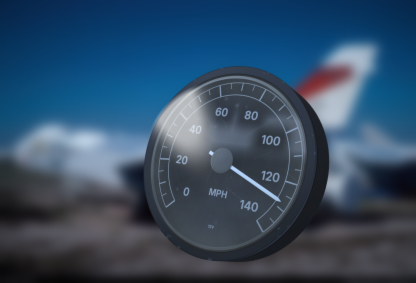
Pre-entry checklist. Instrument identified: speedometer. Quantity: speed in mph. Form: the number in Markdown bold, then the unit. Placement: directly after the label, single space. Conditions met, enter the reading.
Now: **127.5** mph
